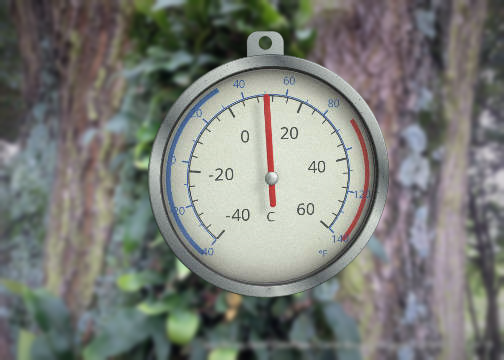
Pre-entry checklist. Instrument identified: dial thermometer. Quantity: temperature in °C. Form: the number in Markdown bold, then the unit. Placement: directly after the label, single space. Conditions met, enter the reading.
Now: **10** °C
